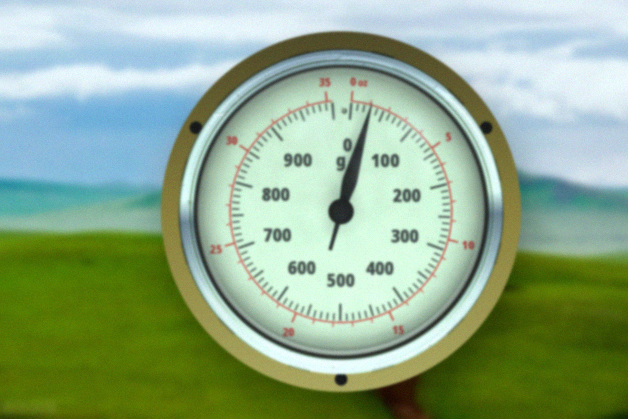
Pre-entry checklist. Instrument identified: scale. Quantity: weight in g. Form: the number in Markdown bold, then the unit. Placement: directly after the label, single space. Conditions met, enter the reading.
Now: **30** g
